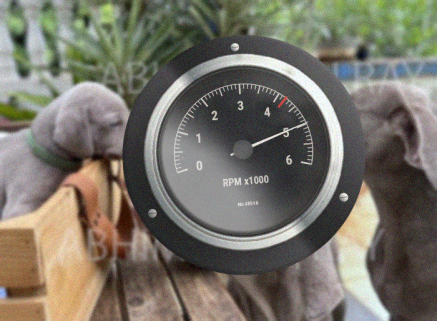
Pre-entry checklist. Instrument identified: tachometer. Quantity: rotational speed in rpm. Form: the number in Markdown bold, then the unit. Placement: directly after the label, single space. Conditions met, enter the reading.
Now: **5000** rpm
